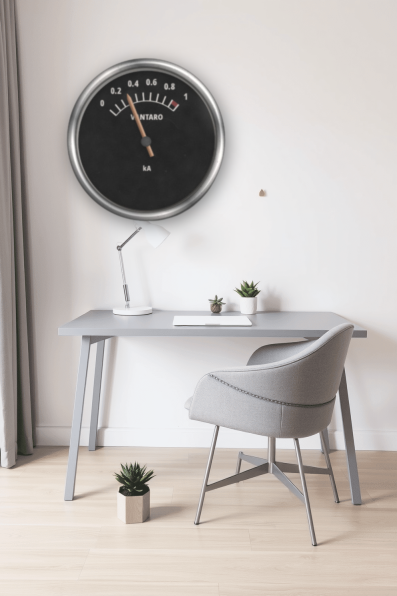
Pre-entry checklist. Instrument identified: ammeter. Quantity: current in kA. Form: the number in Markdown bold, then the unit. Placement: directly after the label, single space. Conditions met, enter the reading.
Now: **0.3** kA
